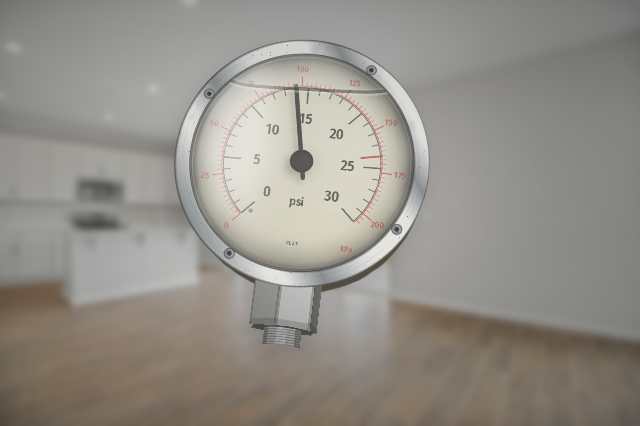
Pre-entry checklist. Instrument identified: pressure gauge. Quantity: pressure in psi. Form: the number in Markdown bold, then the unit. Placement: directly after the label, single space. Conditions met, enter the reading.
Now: **14** psi
